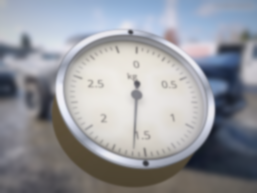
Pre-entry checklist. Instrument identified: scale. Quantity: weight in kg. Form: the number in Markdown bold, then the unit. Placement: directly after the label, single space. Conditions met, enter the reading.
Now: **1.6** kg
